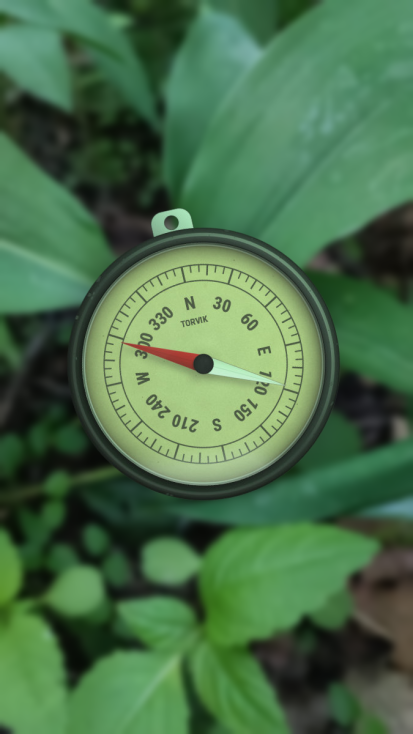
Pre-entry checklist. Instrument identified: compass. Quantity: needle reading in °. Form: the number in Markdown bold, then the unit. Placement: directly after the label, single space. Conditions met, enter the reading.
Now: **297.5** °
